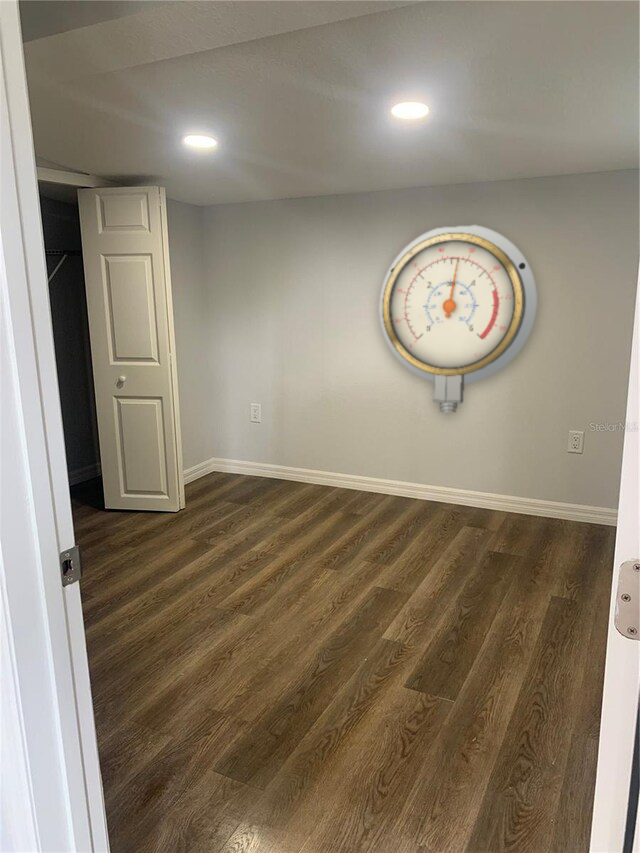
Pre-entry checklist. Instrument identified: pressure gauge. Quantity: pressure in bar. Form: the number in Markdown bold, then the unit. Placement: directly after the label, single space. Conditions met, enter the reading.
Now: **3.2** bar
